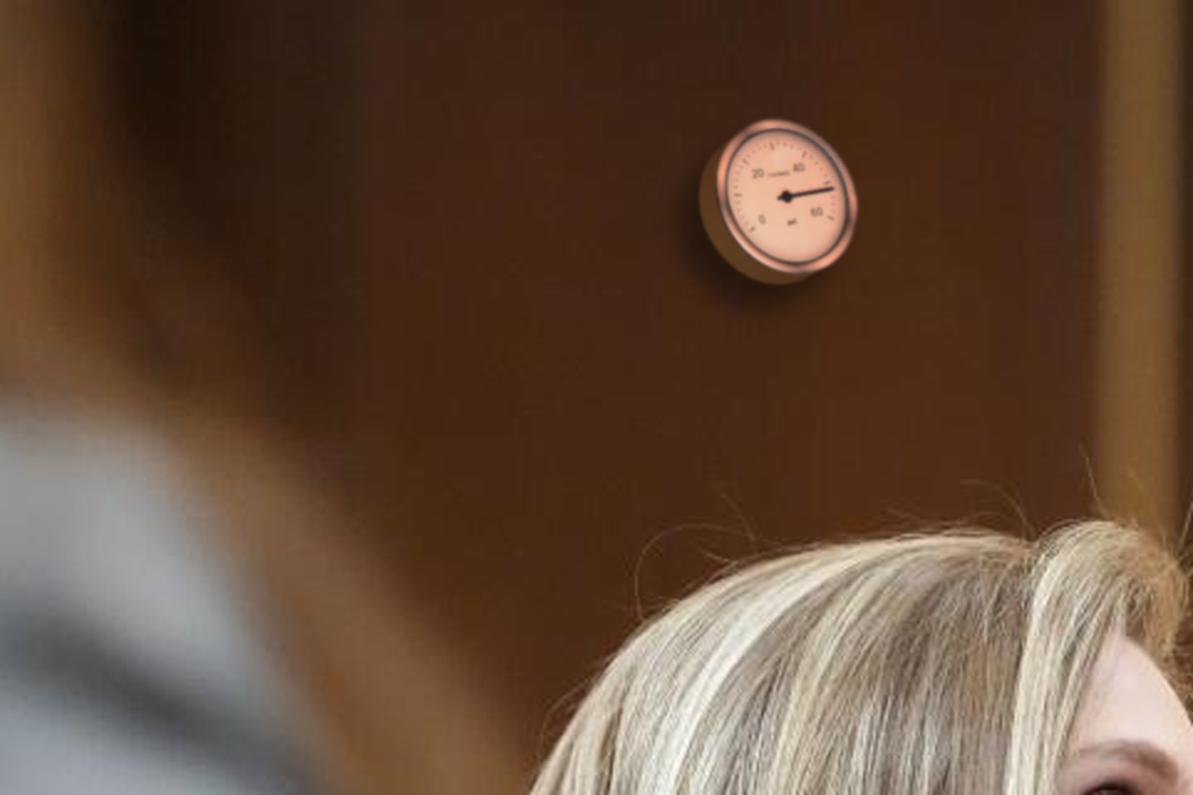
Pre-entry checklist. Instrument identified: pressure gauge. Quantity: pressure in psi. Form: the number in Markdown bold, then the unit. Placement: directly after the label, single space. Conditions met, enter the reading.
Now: **52** psi
